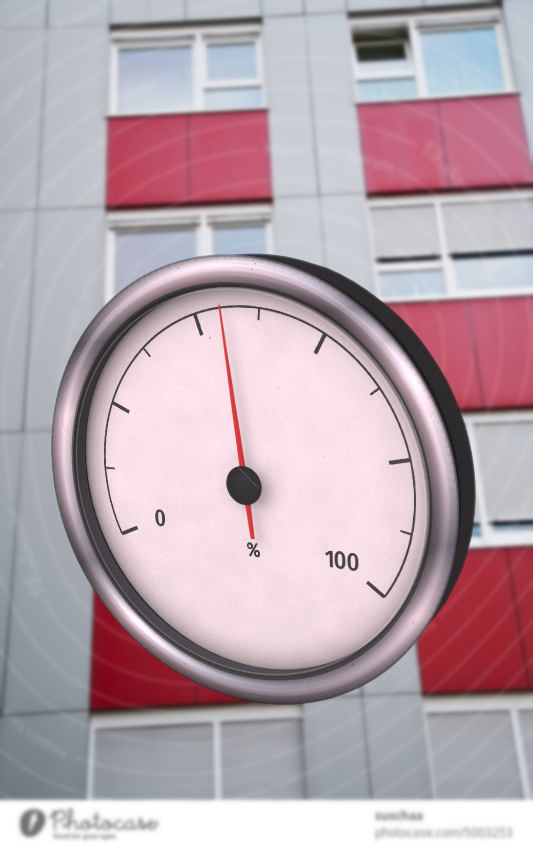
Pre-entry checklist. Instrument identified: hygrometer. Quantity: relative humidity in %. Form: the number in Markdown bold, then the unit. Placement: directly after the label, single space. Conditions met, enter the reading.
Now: **45** %
